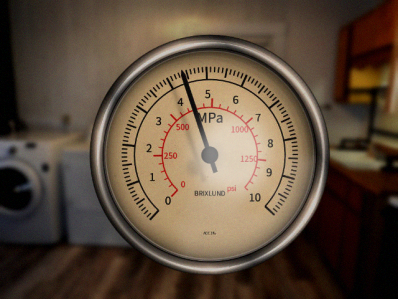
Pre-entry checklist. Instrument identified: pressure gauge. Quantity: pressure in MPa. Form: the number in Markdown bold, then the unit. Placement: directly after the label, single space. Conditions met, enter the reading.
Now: **4.4** MPa
